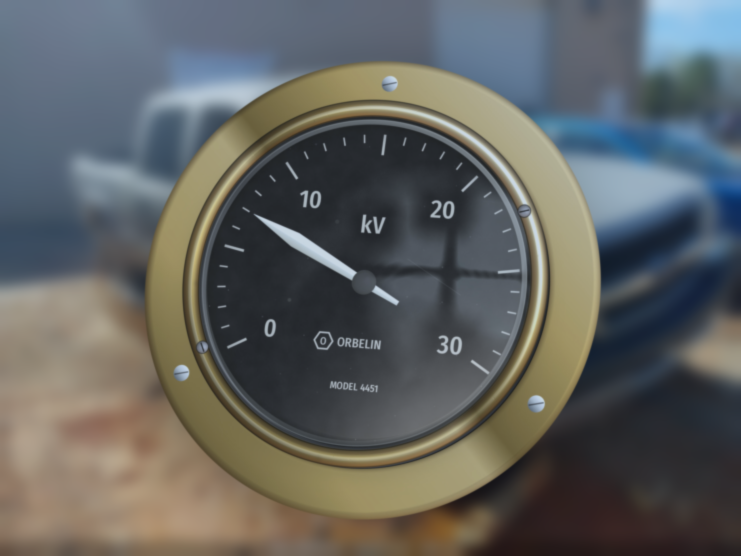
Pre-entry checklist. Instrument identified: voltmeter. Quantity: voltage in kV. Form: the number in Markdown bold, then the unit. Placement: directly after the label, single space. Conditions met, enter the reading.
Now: **7** kV
